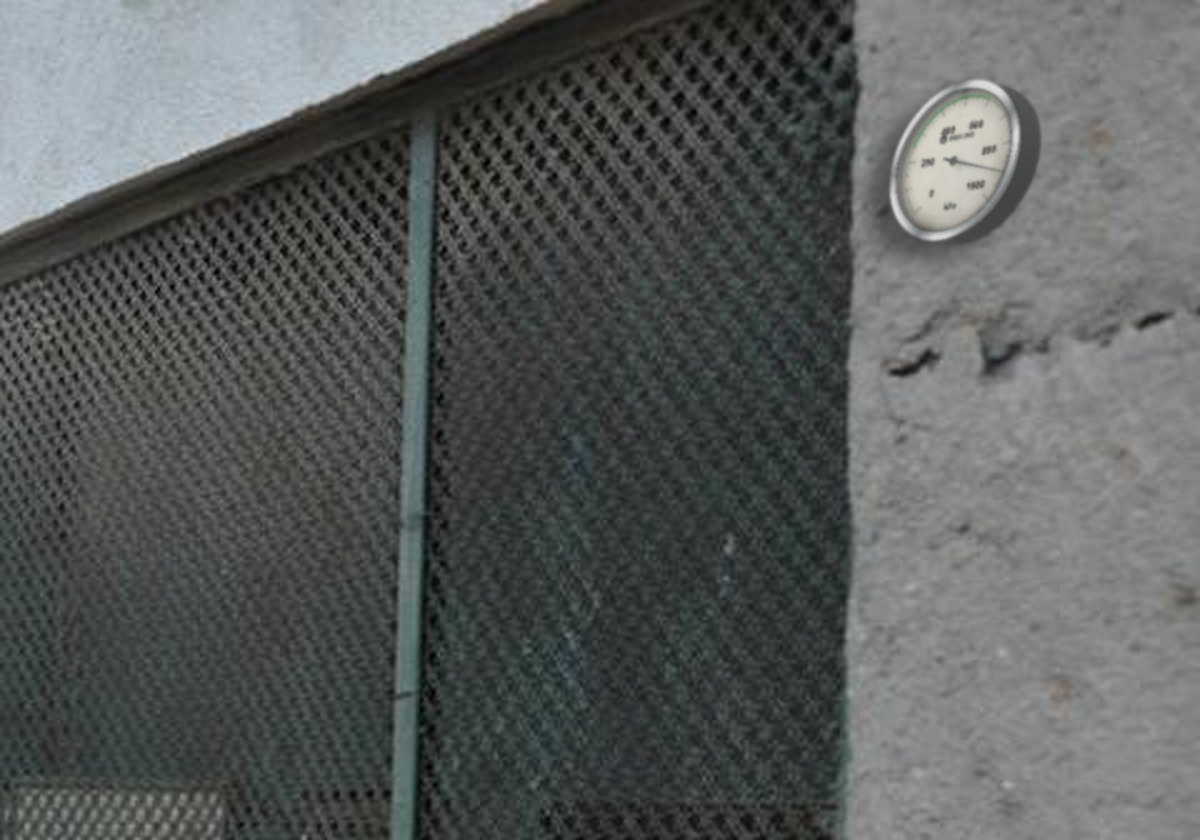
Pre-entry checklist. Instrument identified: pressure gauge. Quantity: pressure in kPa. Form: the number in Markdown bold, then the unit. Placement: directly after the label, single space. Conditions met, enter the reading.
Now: **900** kPa
